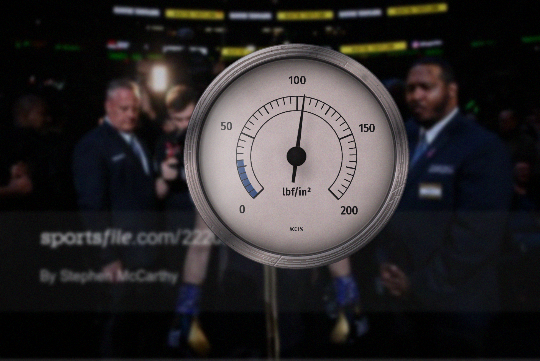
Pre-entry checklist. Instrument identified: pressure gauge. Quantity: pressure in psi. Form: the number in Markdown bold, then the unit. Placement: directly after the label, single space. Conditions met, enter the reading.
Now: **105** psi
